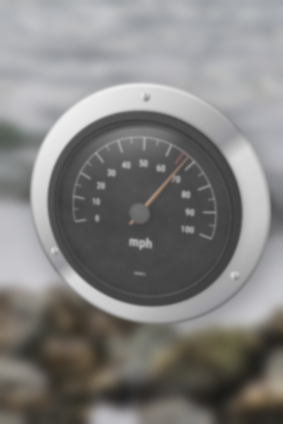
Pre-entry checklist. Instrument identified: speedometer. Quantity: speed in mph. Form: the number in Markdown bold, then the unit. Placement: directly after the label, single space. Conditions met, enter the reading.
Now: **67.5** mph
